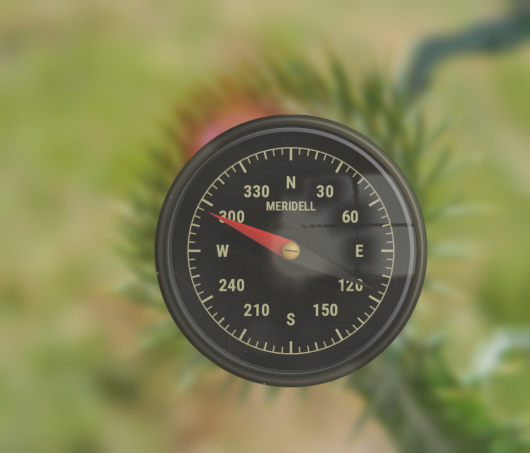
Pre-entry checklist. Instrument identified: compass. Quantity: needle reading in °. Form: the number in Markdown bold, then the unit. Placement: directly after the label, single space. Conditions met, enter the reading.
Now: **295** °
